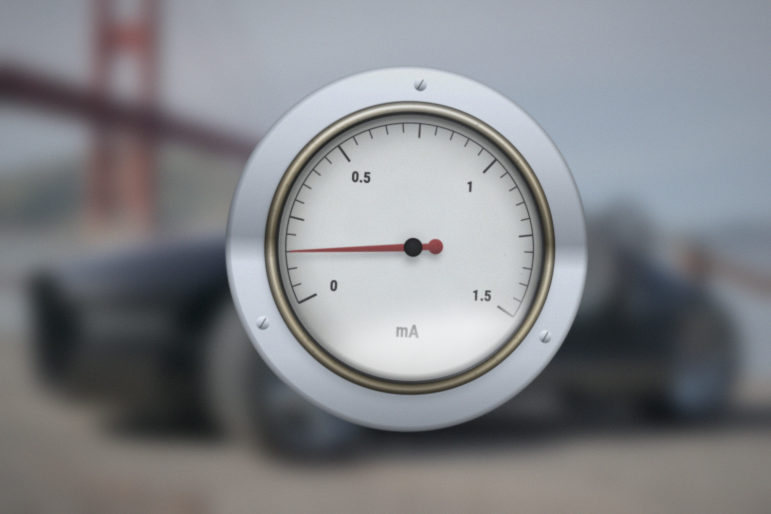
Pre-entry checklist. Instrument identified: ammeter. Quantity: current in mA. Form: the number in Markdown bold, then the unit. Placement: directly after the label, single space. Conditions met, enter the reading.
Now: **0.15** mA
